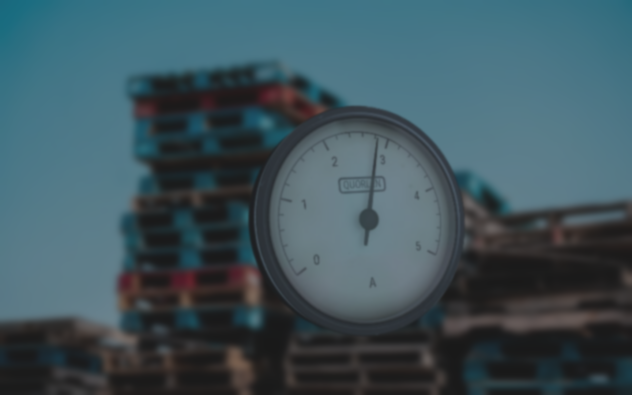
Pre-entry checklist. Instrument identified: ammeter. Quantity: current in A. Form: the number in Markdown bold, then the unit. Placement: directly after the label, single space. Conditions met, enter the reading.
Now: **2.8** A
